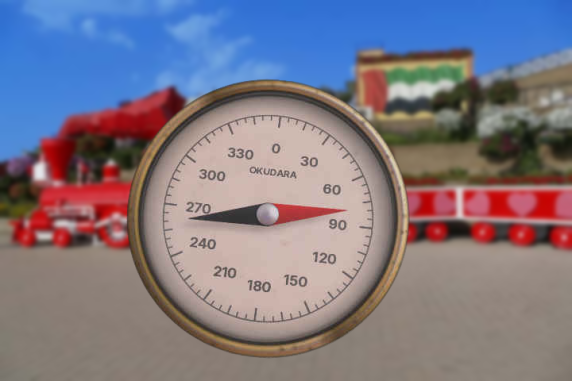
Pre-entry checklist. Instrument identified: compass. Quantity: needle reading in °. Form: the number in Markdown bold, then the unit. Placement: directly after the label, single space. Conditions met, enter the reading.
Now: **80** °
